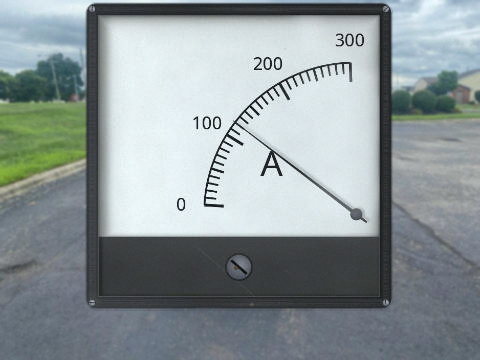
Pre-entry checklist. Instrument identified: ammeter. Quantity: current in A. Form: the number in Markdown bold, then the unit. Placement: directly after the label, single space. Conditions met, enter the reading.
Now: **120** A
